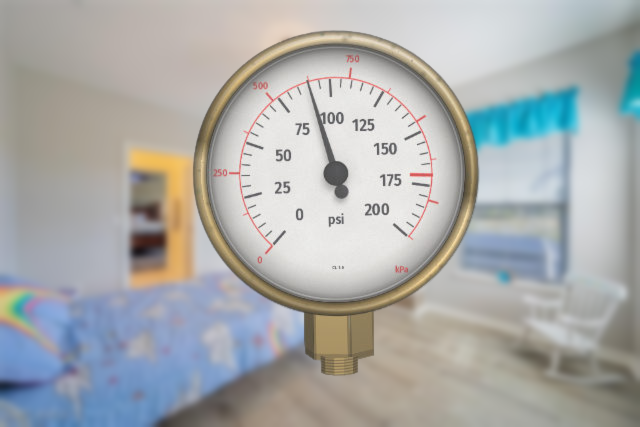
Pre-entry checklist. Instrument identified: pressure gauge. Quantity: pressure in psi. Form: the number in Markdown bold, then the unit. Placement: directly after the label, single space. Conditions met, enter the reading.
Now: **90** psi
